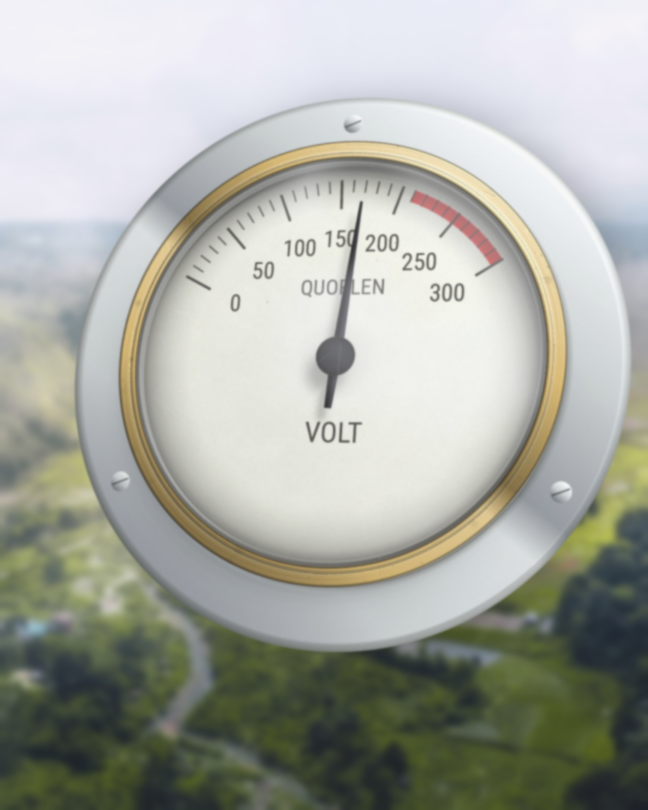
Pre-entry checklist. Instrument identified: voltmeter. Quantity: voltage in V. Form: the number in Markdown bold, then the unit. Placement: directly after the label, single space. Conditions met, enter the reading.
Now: **170** V
